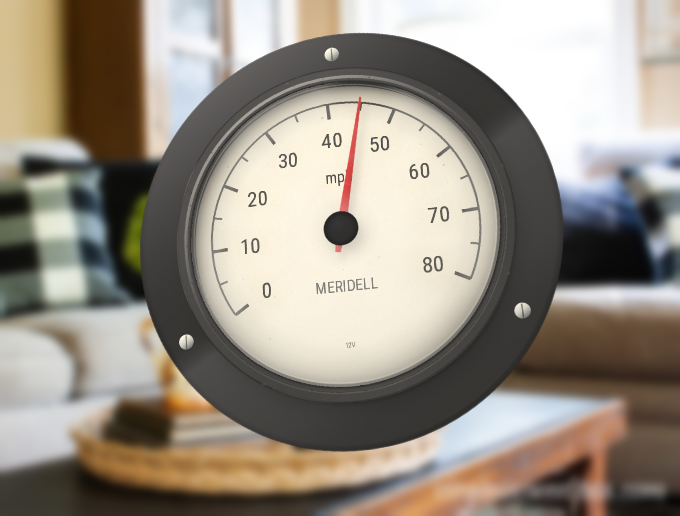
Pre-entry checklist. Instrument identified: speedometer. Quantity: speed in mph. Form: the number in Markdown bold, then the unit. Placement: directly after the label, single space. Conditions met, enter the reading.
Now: **45** mph
